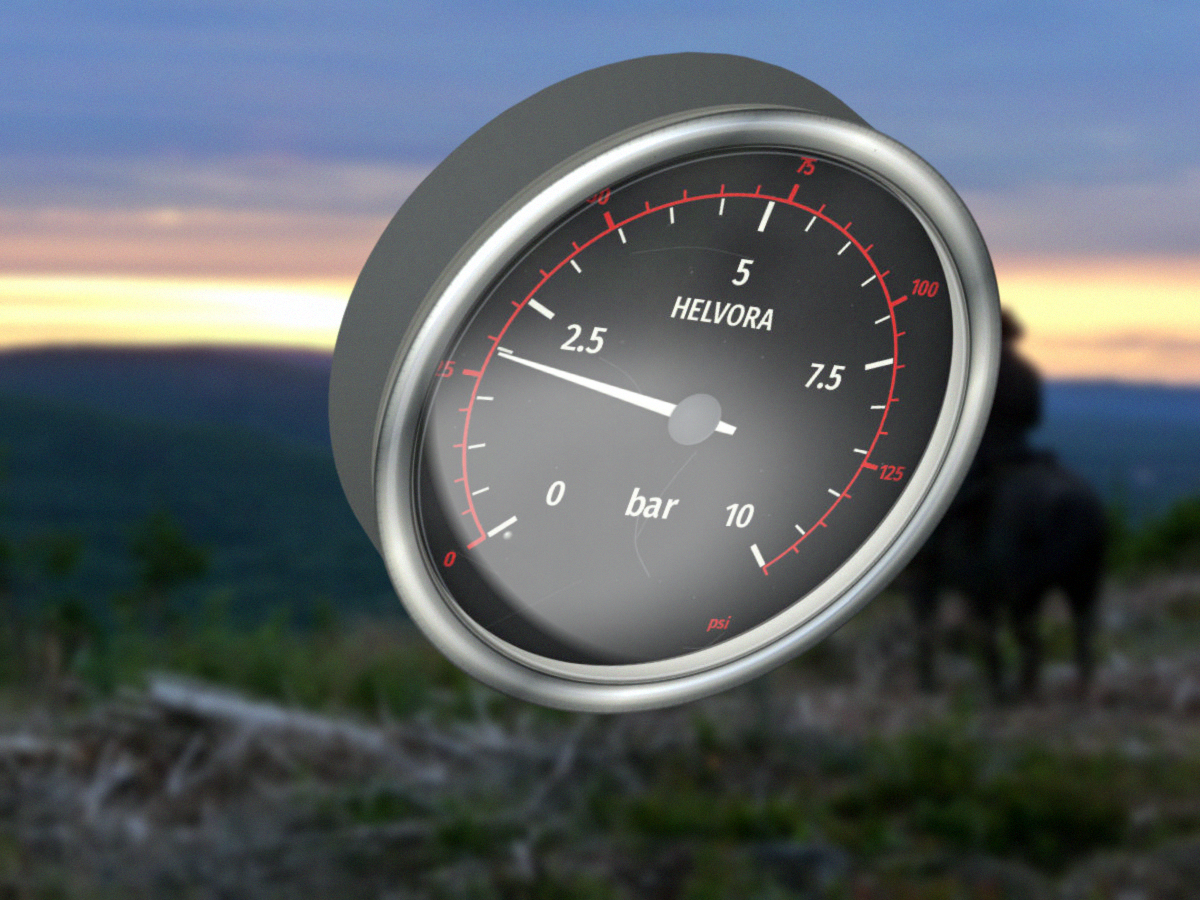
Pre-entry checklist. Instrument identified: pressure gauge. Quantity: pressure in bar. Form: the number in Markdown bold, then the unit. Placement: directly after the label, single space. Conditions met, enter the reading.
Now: **2** bar
